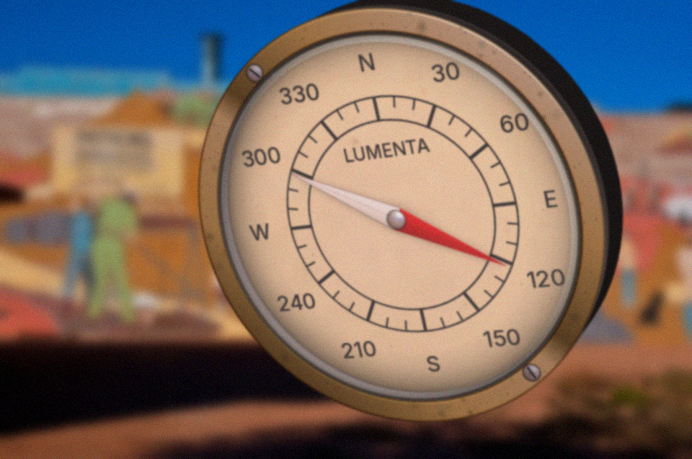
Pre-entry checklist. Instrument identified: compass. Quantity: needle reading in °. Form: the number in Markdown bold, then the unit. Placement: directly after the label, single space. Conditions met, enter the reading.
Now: **120** °
